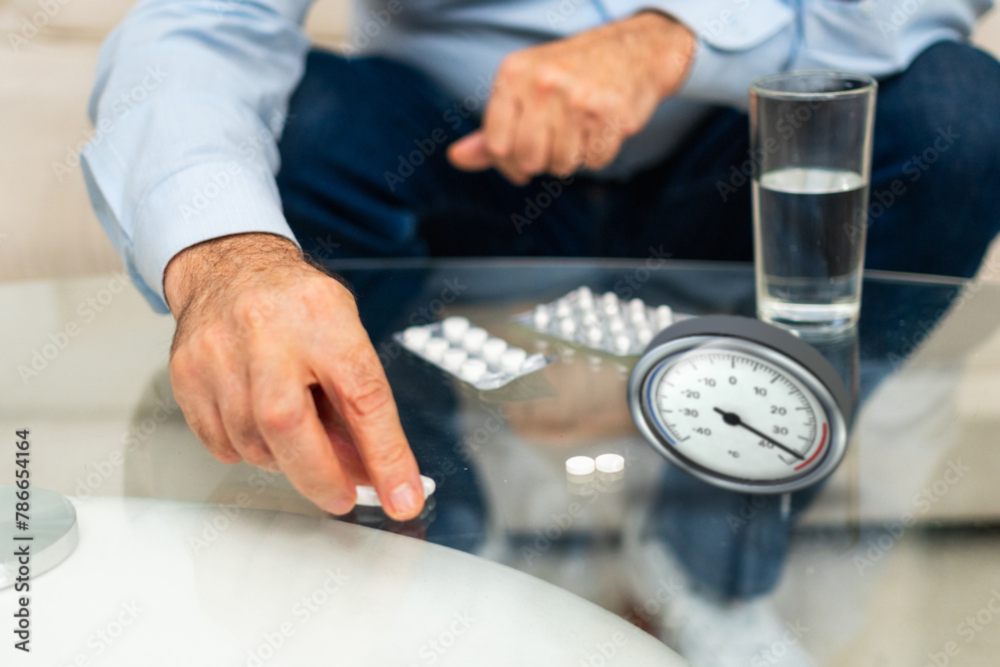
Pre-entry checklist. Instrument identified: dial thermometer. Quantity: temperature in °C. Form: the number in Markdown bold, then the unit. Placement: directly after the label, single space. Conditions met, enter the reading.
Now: **35** °C
